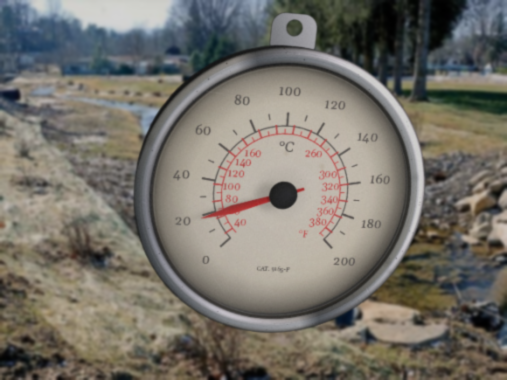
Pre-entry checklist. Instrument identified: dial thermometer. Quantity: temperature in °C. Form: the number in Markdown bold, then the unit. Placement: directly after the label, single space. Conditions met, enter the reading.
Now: **20** °C
